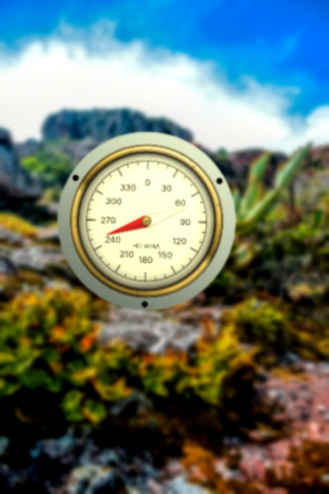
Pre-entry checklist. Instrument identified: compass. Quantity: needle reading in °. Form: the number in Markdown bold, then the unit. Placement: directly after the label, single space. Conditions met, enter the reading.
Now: **250** °
